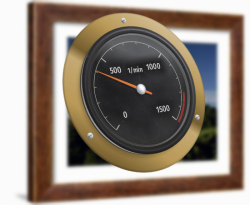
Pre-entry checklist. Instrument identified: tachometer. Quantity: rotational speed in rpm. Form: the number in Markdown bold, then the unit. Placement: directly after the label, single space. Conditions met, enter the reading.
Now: **400** rpm
